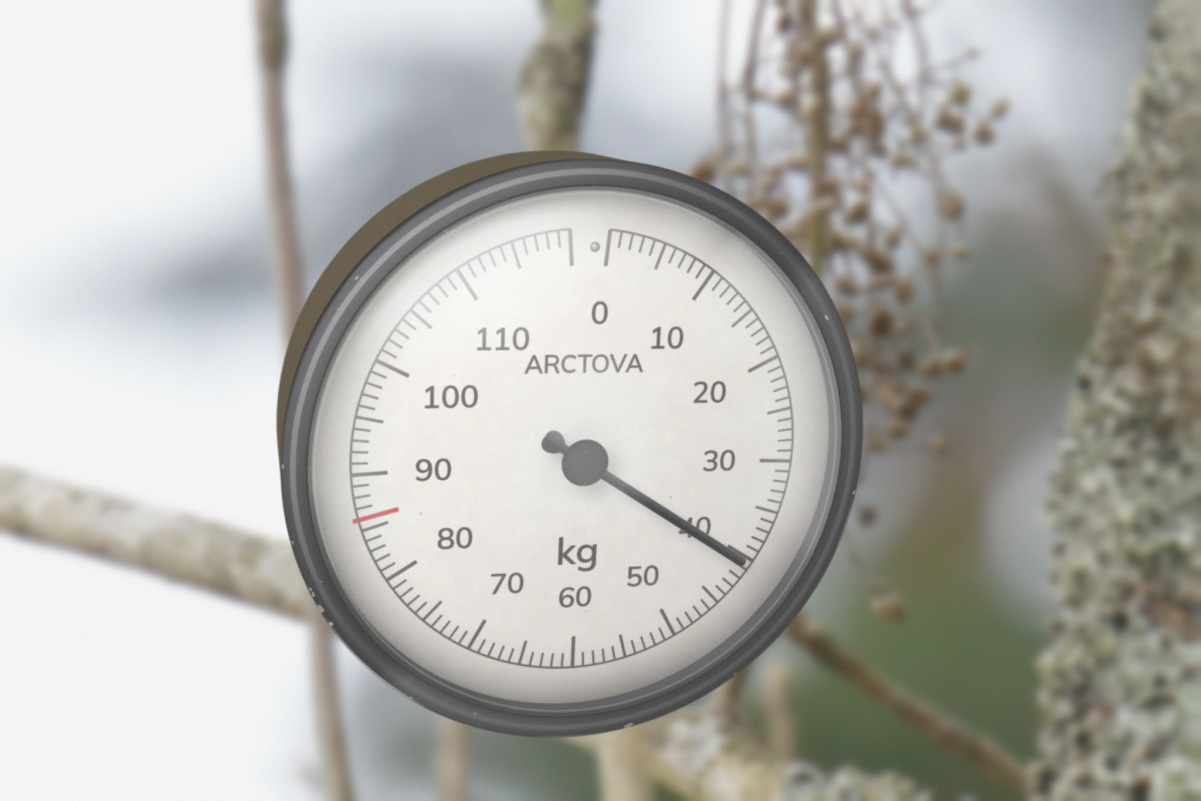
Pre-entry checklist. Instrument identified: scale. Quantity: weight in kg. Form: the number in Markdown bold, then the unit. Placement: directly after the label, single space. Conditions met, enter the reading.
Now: **40.5** kg
